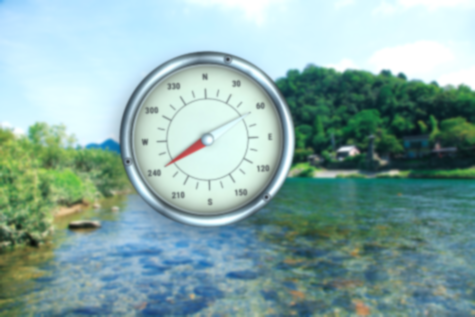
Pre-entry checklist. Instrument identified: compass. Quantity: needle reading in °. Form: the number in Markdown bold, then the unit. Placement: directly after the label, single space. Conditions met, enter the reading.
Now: **240** °
